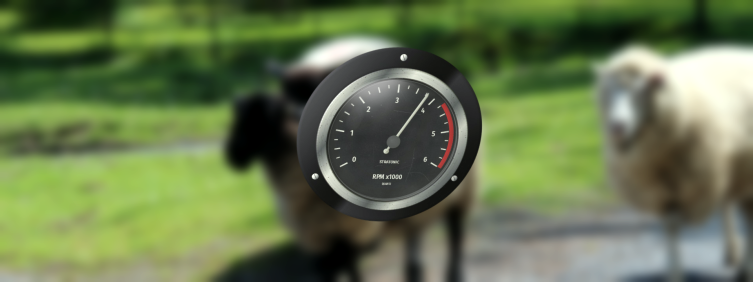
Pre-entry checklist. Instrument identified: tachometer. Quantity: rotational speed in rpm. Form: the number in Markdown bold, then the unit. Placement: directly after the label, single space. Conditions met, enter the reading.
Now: **3750** rpm
